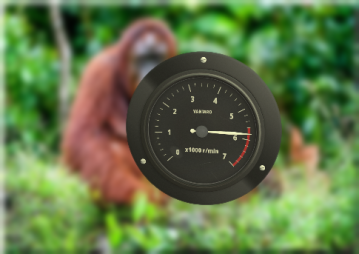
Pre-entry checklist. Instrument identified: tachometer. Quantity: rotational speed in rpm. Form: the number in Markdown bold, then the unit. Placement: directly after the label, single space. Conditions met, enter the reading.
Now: **5800** rpm
